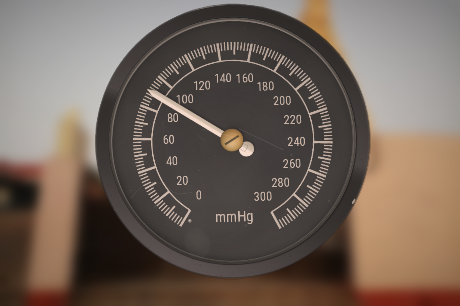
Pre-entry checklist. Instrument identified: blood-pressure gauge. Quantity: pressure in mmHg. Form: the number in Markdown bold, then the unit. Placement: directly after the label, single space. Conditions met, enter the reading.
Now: **90** mmHg
